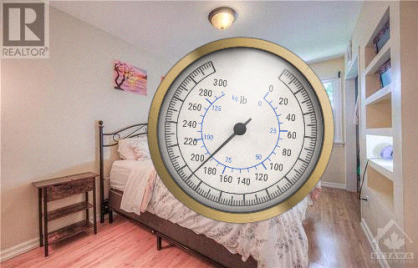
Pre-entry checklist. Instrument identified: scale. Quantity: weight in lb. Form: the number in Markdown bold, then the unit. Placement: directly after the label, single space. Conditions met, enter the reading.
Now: **190** lb
